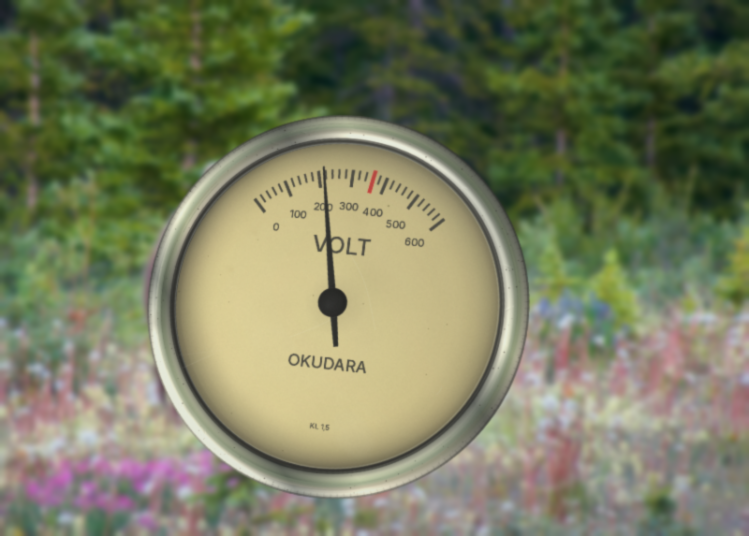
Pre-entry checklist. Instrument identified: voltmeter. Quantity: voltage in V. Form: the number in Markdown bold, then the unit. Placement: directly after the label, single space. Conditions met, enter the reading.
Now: **220** V
